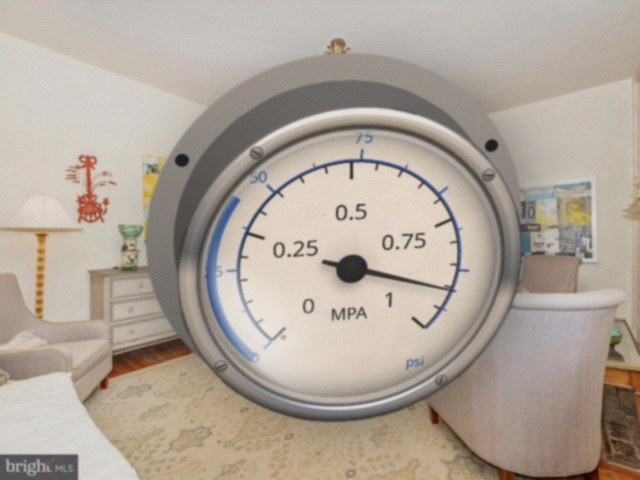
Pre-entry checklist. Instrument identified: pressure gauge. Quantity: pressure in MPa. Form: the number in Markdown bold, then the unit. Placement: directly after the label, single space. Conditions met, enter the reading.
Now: **0.9** MPa
